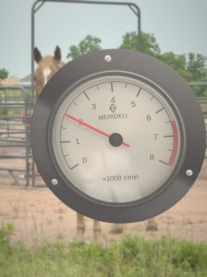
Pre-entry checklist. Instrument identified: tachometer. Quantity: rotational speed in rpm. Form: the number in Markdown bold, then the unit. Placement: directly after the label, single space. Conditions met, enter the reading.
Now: **2000** rpm
